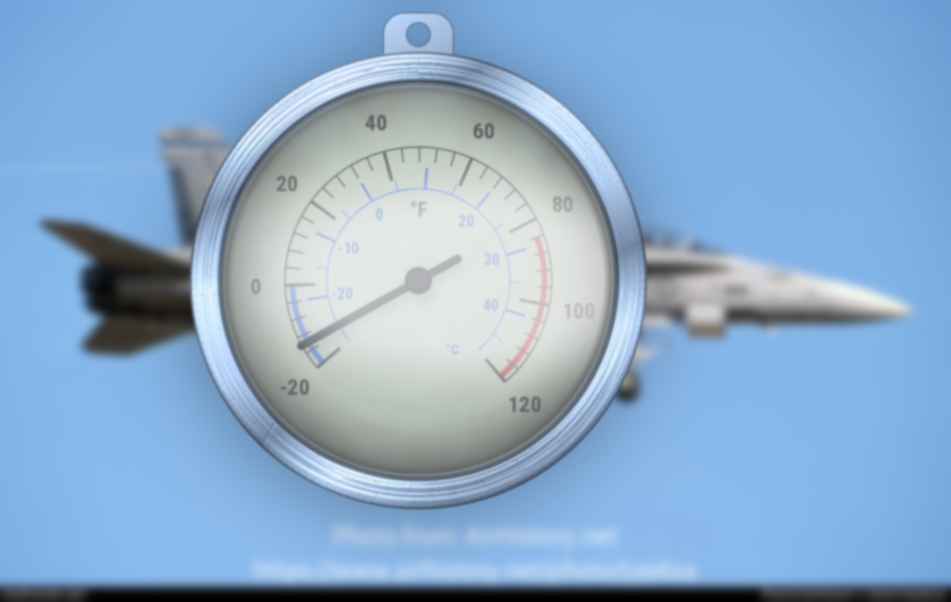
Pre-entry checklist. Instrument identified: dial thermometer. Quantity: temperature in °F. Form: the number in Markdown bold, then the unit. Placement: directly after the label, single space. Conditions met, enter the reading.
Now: **-14** °F
